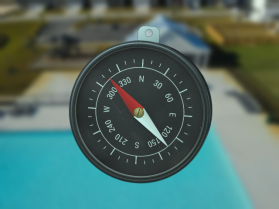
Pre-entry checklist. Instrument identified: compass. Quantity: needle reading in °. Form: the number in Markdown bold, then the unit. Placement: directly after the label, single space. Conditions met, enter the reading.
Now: **315** °
